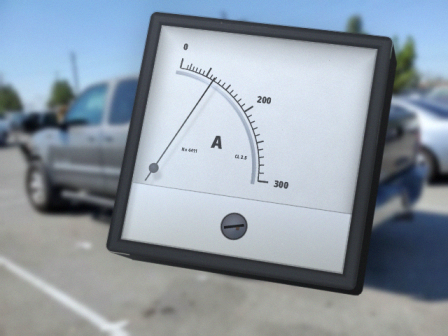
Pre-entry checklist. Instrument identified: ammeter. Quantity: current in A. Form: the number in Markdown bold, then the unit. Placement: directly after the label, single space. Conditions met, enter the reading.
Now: **120** A
